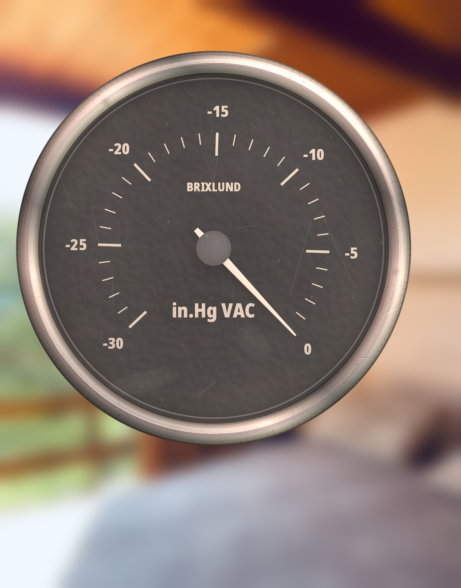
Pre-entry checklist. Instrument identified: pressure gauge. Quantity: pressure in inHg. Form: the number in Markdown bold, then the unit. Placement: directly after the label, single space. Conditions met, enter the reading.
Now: **0** inHg
